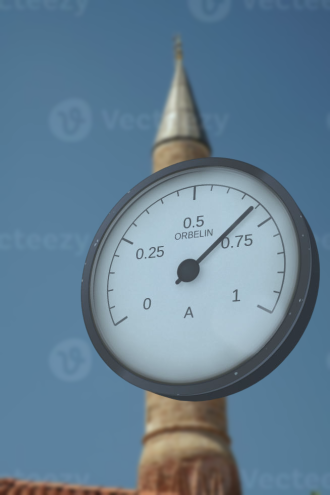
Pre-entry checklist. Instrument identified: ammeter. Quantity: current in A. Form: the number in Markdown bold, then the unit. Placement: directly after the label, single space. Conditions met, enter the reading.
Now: **0.7** A
